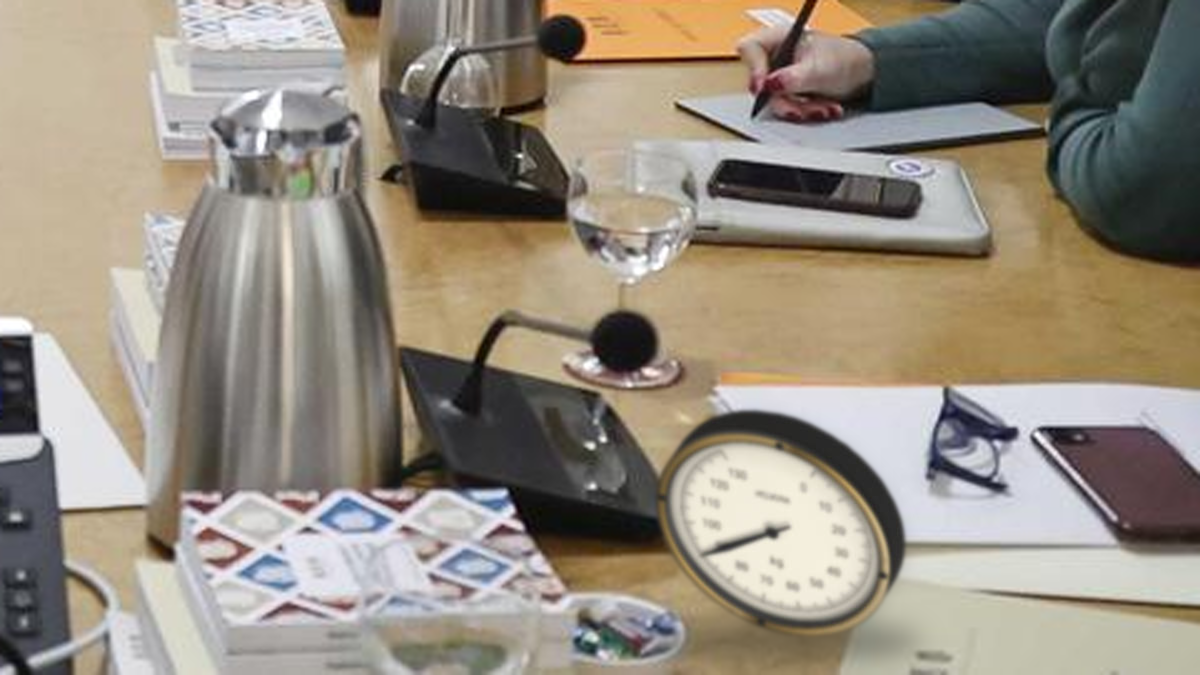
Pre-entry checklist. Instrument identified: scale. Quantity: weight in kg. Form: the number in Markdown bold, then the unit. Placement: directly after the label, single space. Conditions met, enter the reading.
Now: **90** kg
